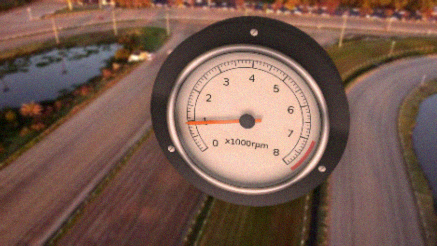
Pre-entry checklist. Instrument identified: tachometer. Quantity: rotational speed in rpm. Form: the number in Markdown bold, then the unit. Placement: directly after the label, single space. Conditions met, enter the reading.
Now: **1000** rpm
